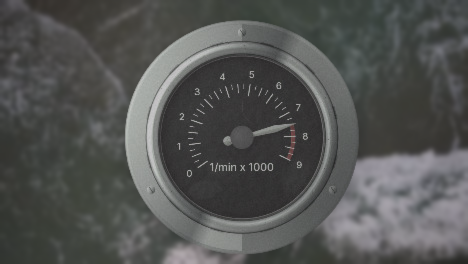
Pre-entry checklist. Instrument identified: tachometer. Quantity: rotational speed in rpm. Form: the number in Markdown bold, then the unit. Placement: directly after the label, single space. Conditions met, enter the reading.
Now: **7500** rpm
